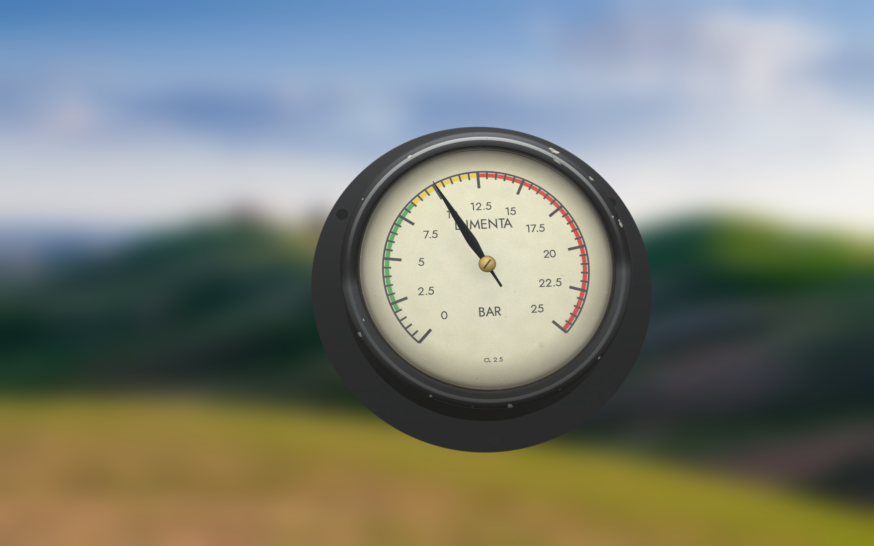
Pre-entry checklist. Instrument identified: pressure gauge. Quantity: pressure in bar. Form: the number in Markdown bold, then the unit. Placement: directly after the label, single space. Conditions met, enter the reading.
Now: **10** bar
